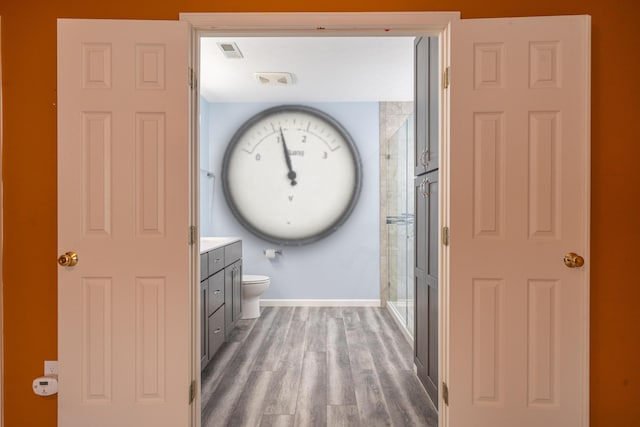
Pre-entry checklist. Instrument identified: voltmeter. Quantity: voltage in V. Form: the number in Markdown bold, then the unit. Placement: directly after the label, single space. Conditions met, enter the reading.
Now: **1.2** V
